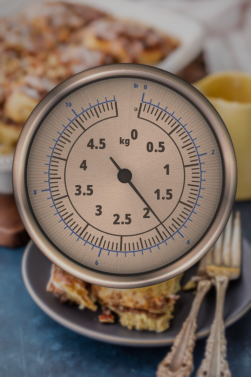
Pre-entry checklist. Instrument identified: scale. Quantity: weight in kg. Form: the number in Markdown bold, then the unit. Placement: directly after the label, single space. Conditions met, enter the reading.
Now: **1.9** kg
